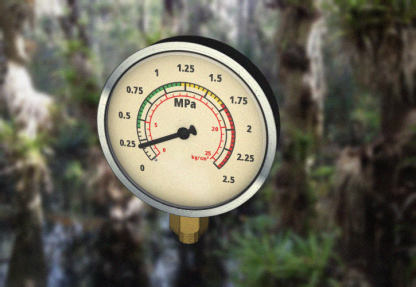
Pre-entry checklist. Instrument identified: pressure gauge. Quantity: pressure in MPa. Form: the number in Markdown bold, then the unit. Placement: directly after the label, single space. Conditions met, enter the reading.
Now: **0.2** MPa
